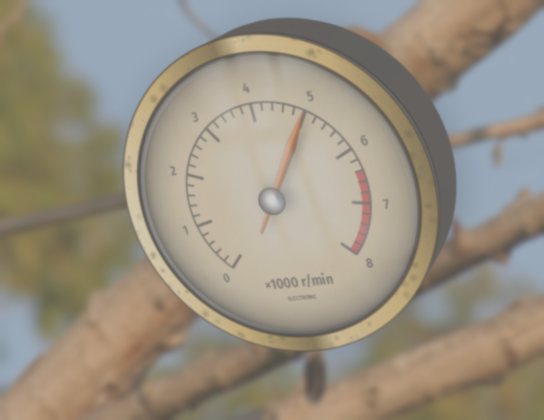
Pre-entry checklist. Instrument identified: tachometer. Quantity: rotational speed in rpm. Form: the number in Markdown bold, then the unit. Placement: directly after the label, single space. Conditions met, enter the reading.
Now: **5000** rpm
